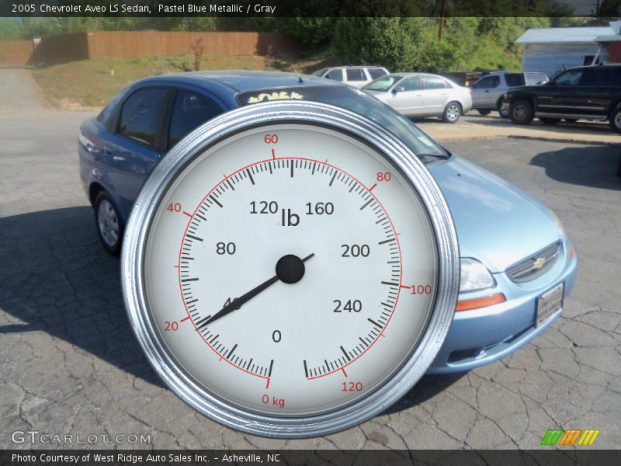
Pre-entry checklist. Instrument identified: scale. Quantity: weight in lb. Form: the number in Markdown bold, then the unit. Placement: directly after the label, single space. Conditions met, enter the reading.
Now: **38** lb
